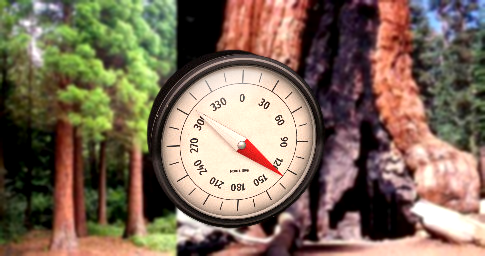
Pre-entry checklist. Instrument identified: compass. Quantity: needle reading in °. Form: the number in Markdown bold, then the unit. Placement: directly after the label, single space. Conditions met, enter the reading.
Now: **127.5** °
